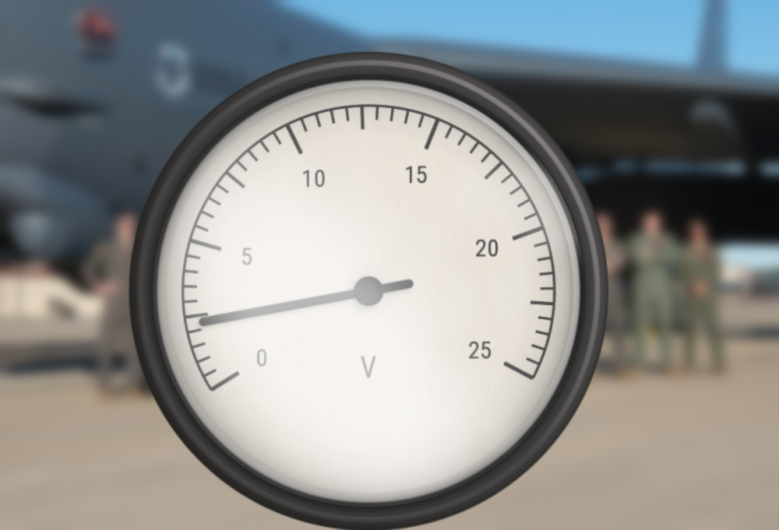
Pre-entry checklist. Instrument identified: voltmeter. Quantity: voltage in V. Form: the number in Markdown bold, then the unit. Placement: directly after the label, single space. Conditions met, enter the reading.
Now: **2.25** V
